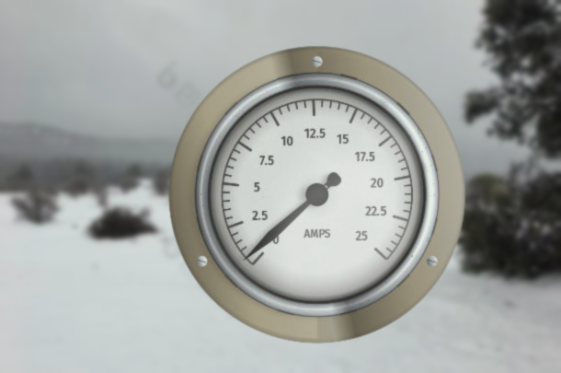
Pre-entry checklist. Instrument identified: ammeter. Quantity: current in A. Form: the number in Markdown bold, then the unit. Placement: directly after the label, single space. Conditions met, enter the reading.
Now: **0.5** A
